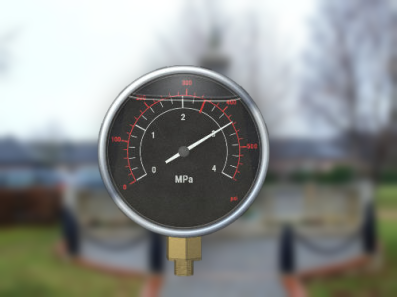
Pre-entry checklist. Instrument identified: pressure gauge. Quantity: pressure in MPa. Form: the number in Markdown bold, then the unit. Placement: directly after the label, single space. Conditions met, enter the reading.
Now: **3** MPa
